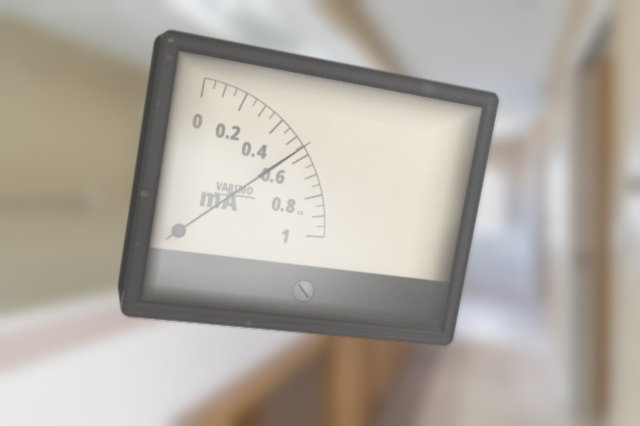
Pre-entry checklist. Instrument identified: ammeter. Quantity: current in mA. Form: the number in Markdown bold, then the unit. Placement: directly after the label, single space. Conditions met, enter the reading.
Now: **0.55** mA
